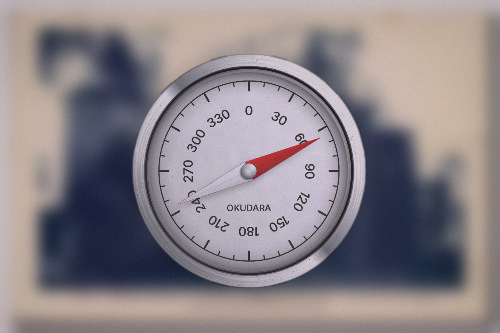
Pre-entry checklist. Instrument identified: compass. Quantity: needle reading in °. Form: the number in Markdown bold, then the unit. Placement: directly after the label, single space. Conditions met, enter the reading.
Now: **65** °
